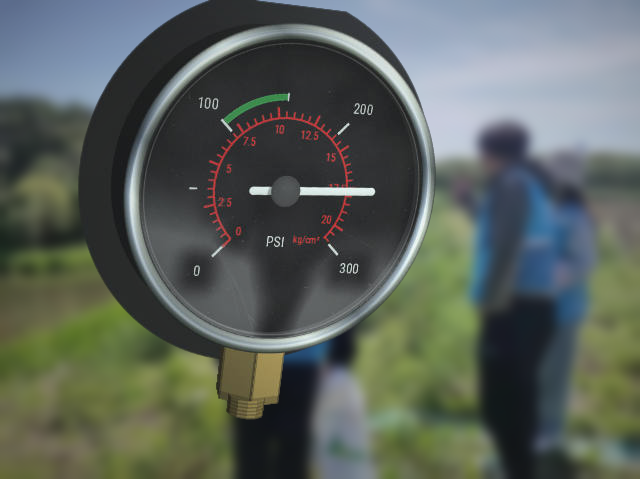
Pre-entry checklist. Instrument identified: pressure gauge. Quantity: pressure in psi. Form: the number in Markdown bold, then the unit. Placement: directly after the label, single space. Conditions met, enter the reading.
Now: **250** psi
